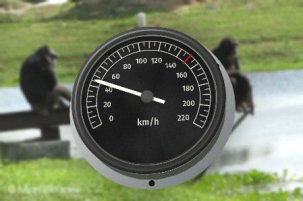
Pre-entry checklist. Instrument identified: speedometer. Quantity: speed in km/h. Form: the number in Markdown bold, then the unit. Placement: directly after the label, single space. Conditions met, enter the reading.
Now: **45** km/h
